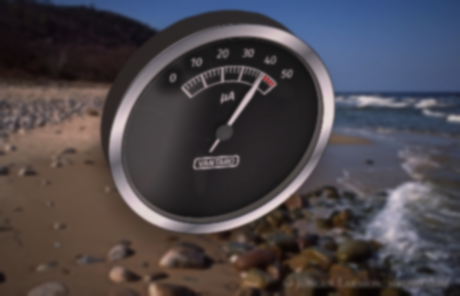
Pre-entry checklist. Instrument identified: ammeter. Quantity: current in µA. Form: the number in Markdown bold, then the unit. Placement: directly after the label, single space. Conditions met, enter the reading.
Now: **40** µA
